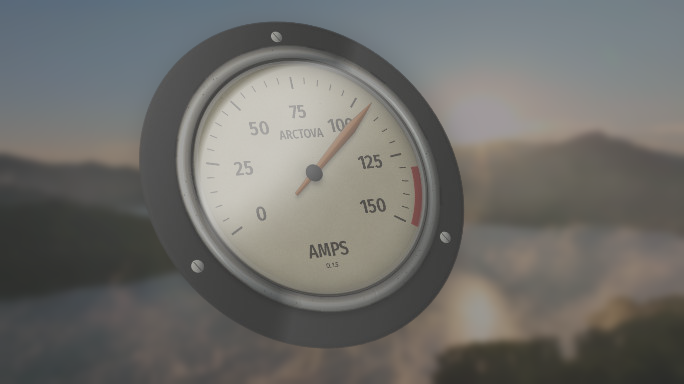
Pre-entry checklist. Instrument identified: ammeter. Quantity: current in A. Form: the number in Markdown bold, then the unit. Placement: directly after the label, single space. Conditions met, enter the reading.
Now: **105** A
